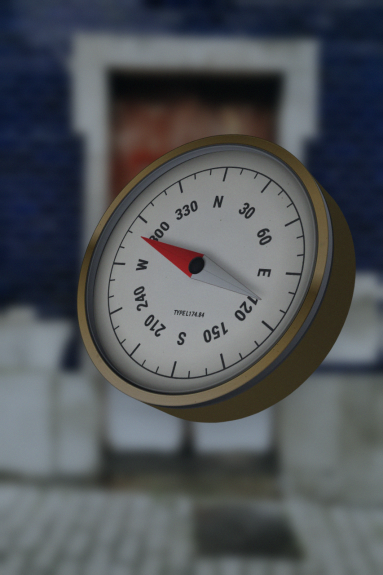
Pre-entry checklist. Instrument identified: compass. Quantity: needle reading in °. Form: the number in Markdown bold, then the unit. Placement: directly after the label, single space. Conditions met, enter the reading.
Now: **290** °
